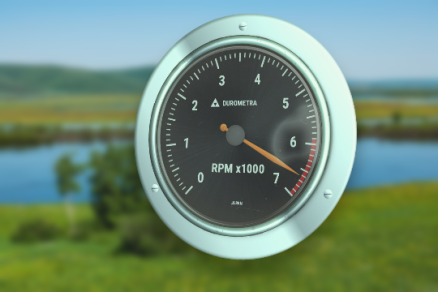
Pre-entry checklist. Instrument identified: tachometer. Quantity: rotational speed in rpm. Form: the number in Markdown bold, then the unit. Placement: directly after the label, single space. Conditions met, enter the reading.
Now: **6600** rpm
